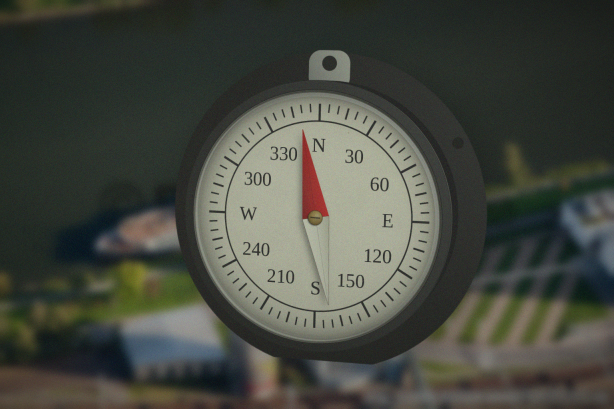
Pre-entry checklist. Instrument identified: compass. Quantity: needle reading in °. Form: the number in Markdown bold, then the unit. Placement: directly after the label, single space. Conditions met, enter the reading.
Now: **350** °
